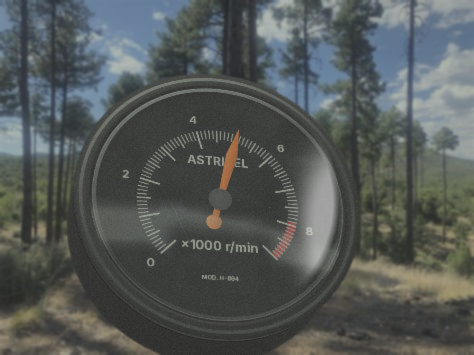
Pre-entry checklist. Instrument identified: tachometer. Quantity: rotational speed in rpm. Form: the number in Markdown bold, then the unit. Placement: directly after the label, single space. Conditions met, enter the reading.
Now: **5000** rpm
